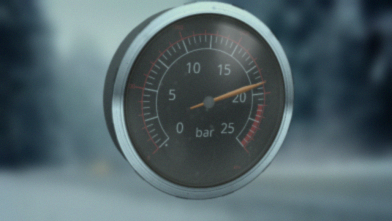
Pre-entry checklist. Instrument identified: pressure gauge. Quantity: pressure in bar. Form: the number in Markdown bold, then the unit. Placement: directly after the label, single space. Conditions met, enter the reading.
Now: **19** bar
